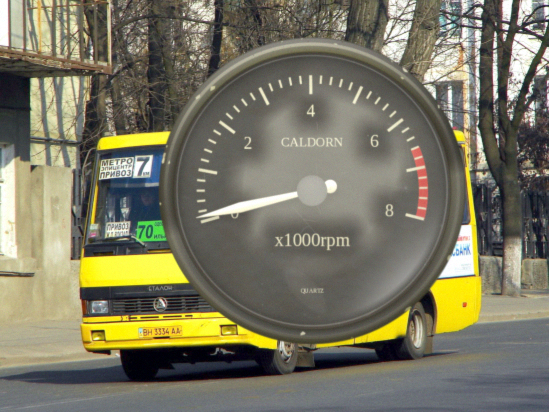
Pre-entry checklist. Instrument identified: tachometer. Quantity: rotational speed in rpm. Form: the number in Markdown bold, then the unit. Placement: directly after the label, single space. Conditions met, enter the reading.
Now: **100** rpm
